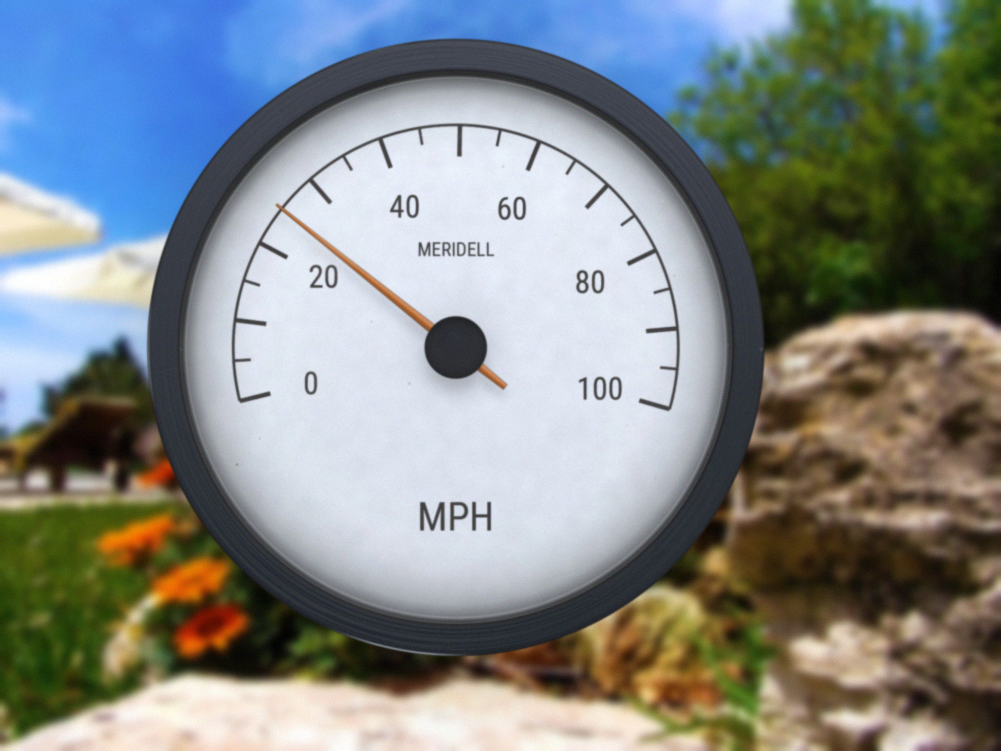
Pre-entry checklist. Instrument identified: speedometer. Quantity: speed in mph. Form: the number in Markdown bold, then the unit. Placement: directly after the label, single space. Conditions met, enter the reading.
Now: **25** mph
